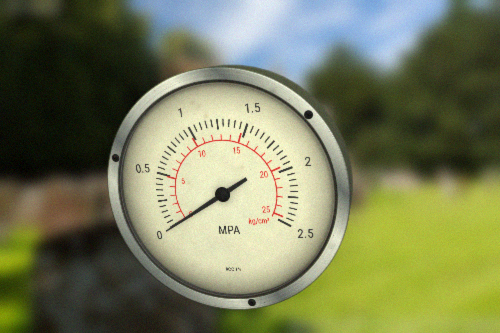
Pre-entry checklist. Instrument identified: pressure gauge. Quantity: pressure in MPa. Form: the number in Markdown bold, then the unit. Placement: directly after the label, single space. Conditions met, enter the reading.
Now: **0** MPa
